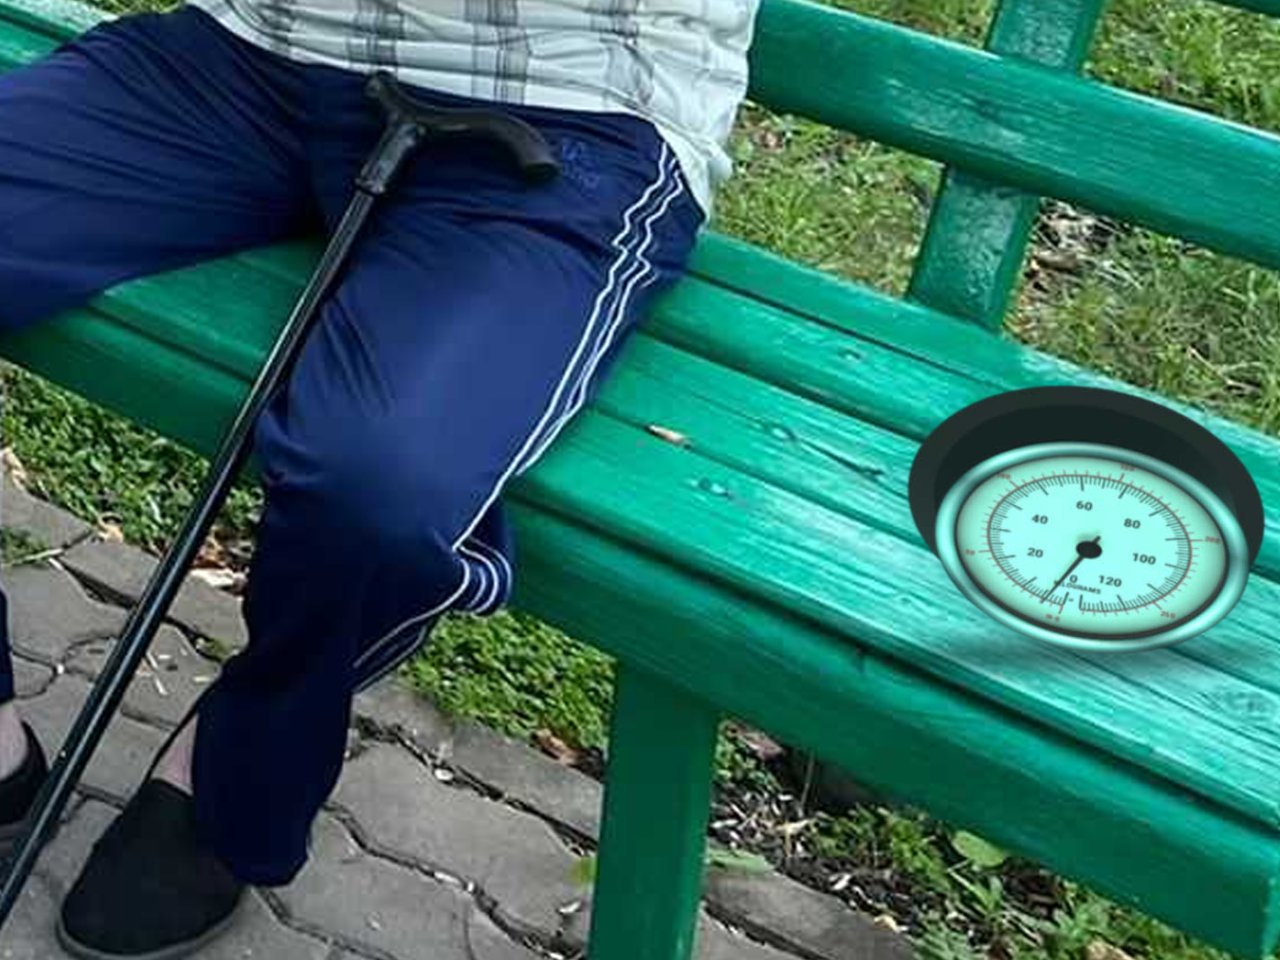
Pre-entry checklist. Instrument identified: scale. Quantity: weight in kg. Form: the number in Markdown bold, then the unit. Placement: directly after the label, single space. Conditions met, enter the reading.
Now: **5** kg
